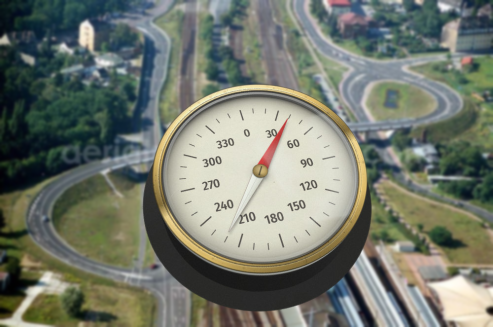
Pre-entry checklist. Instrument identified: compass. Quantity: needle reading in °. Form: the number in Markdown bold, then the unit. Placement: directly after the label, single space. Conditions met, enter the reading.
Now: **40** °
